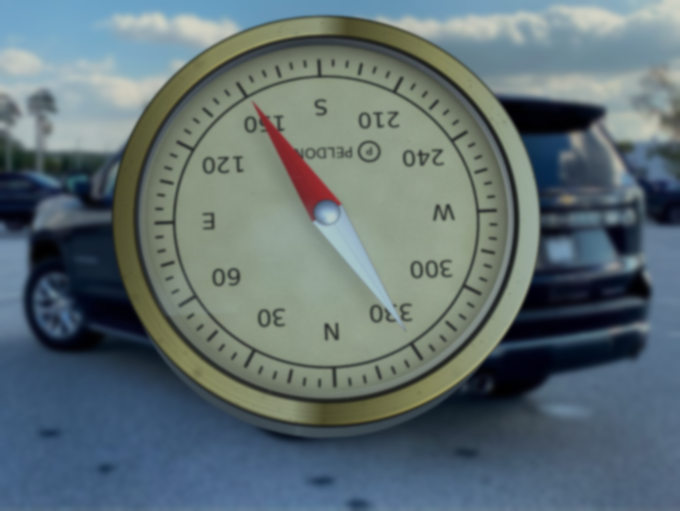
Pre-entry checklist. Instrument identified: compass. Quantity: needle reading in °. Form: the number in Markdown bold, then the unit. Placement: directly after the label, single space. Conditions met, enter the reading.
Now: **150** °
